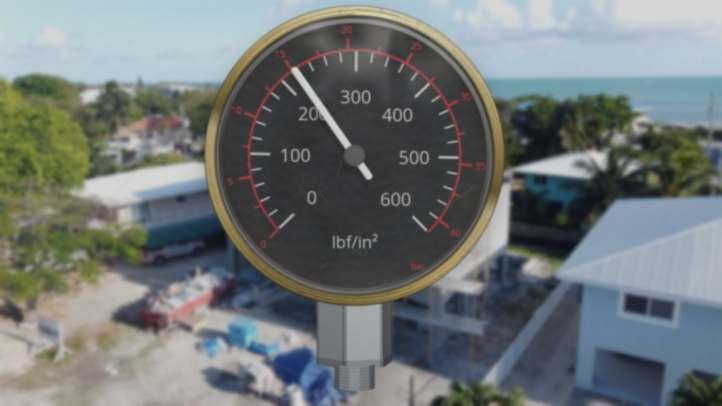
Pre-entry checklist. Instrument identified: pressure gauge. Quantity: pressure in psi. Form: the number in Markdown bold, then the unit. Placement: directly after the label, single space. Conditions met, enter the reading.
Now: **220** psi
